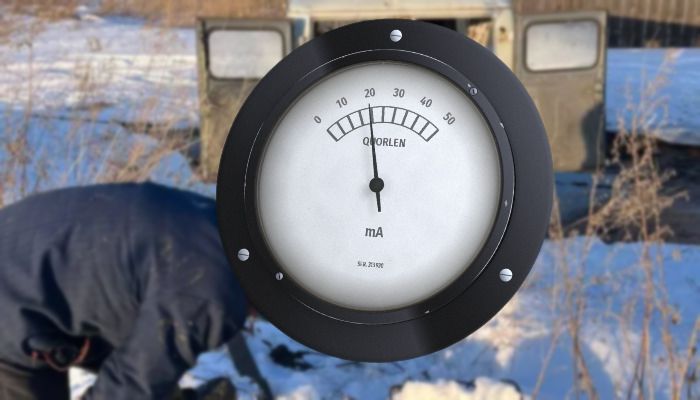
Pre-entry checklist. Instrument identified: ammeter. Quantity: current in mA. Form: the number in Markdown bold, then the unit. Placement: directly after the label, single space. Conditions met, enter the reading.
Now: **20** mA
